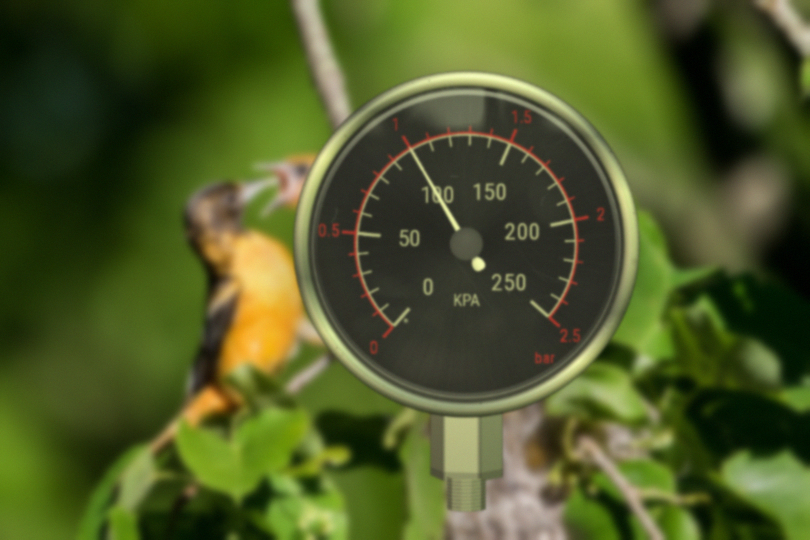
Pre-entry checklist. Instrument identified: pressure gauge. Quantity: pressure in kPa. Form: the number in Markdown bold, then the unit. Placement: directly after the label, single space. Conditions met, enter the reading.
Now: **100** kPa
